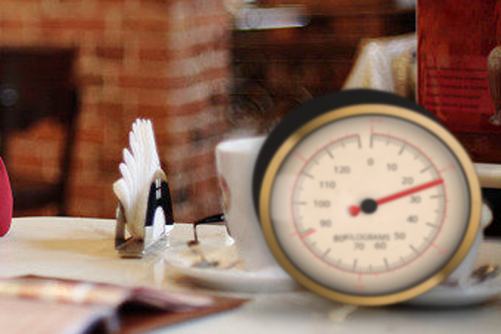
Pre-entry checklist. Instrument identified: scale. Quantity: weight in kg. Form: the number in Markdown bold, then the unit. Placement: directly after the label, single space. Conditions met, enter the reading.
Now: **25** kg
